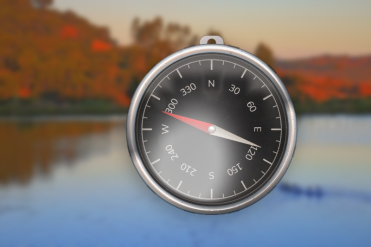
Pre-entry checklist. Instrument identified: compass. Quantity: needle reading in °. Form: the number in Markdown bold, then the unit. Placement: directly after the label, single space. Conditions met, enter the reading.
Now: **290** °
